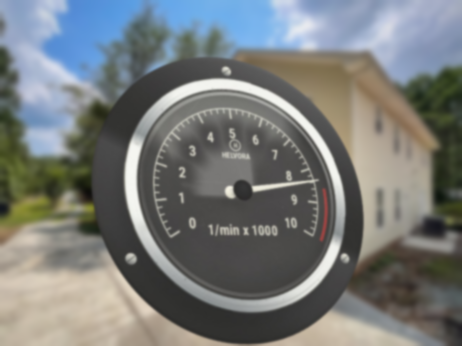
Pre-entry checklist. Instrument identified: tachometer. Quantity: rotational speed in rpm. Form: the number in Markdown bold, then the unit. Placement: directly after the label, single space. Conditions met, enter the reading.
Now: **8400** rpm
